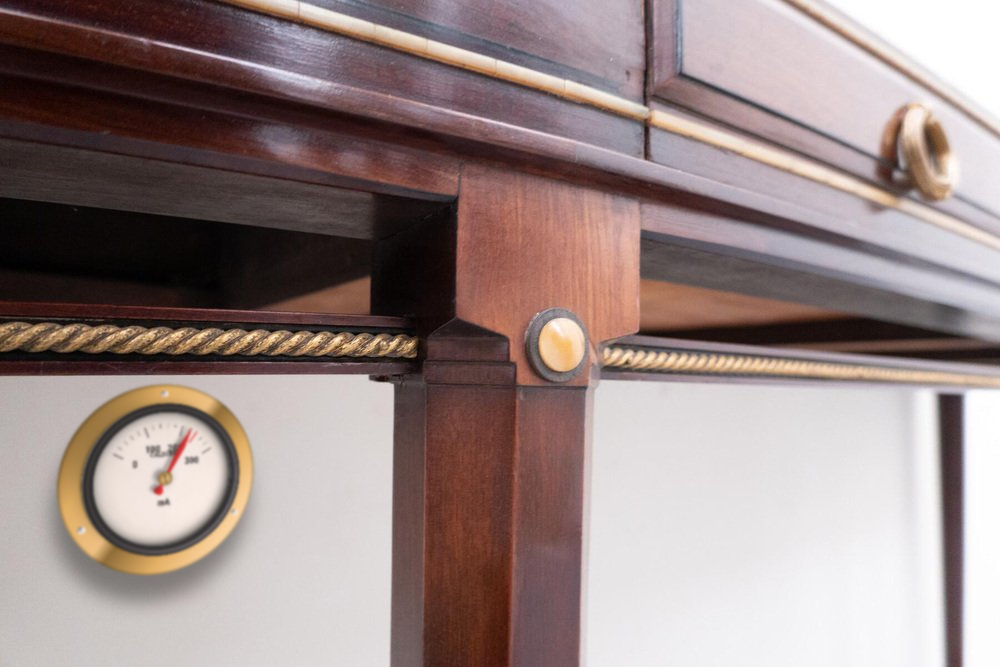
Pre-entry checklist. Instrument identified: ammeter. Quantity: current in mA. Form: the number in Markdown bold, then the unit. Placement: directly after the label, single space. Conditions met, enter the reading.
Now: **220** mA
